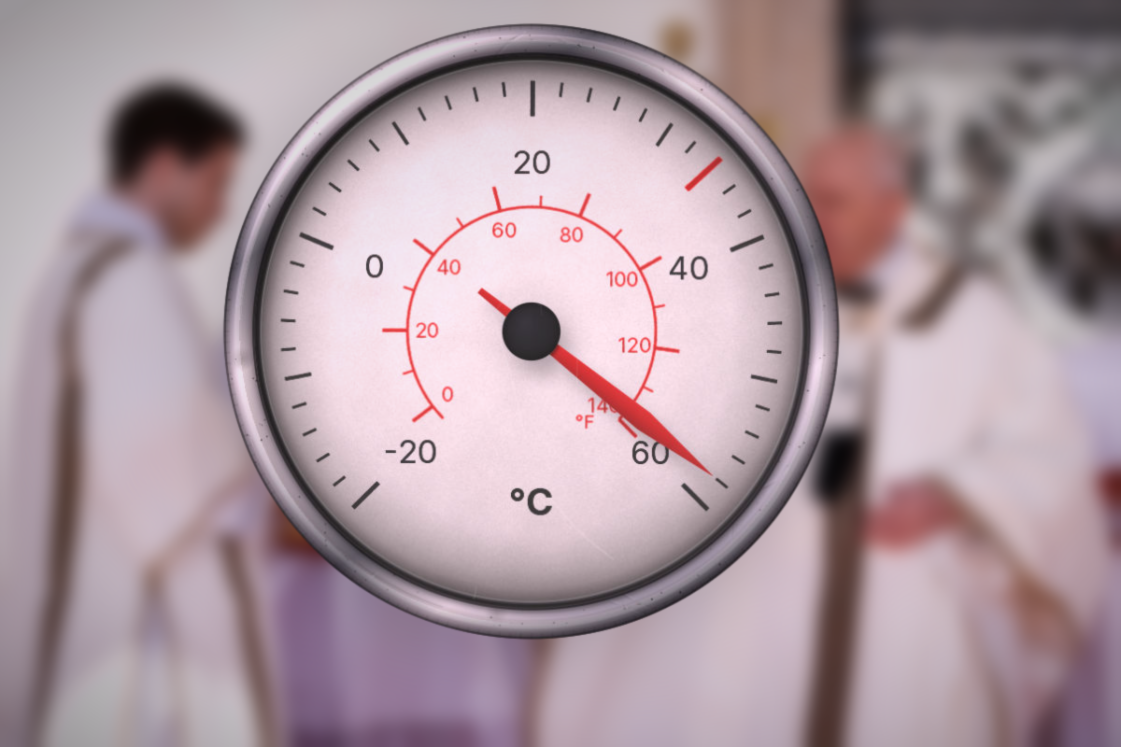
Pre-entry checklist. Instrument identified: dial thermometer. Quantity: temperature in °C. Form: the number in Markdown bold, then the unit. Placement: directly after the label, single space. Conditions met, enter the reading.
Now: **58** °C
